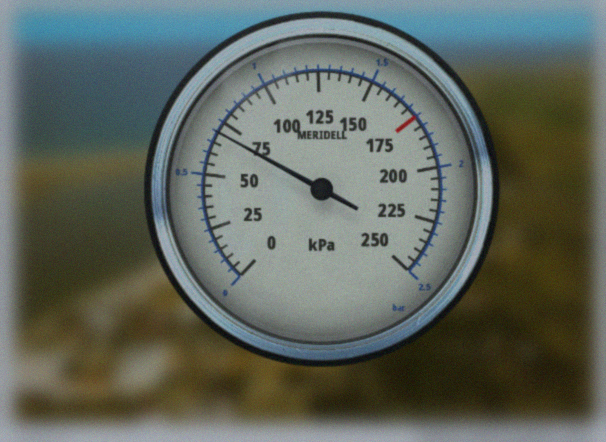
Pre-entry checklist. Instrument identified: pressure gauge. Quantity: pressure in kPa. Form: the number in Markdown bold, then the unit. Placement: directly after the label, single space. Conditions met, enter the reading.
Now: **70** kPa
